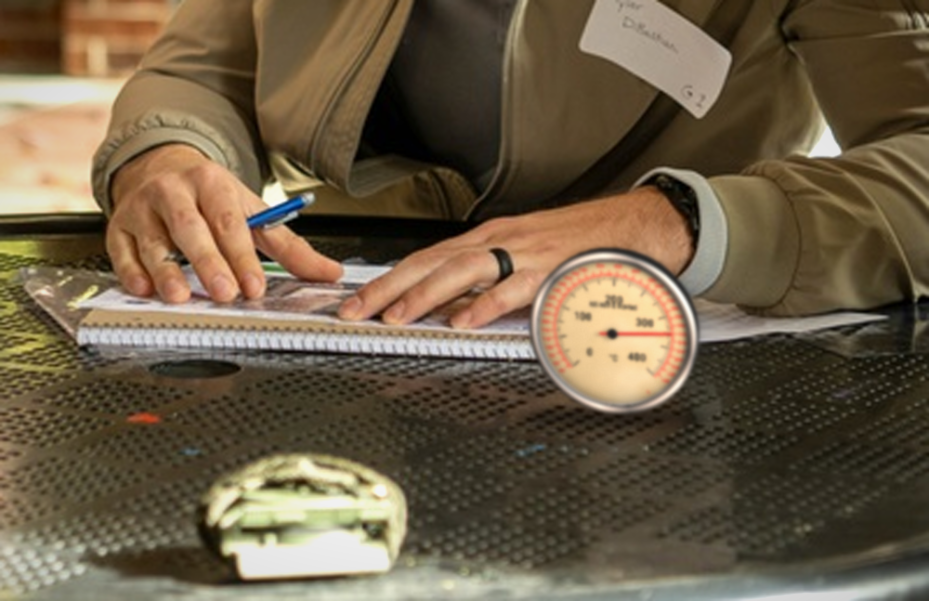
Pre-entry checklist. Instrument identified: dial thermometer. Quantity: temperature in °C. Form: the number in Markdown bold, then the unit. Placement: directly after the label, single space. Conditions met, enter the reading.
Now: **325** °C
